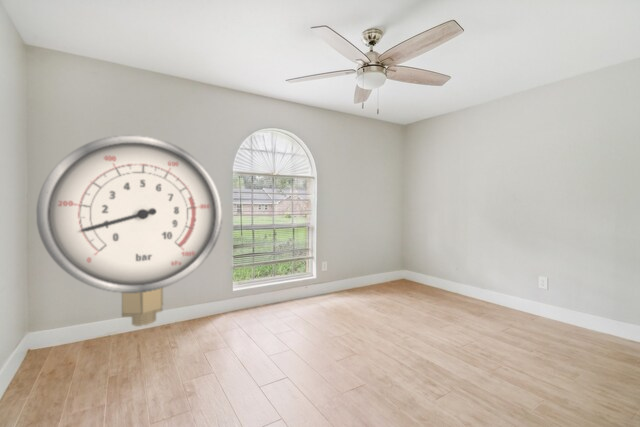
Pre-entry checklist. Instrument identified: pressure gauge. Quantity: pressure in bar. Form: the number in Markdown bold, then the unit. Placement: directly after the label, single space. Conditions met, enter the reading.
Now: **1** bar
